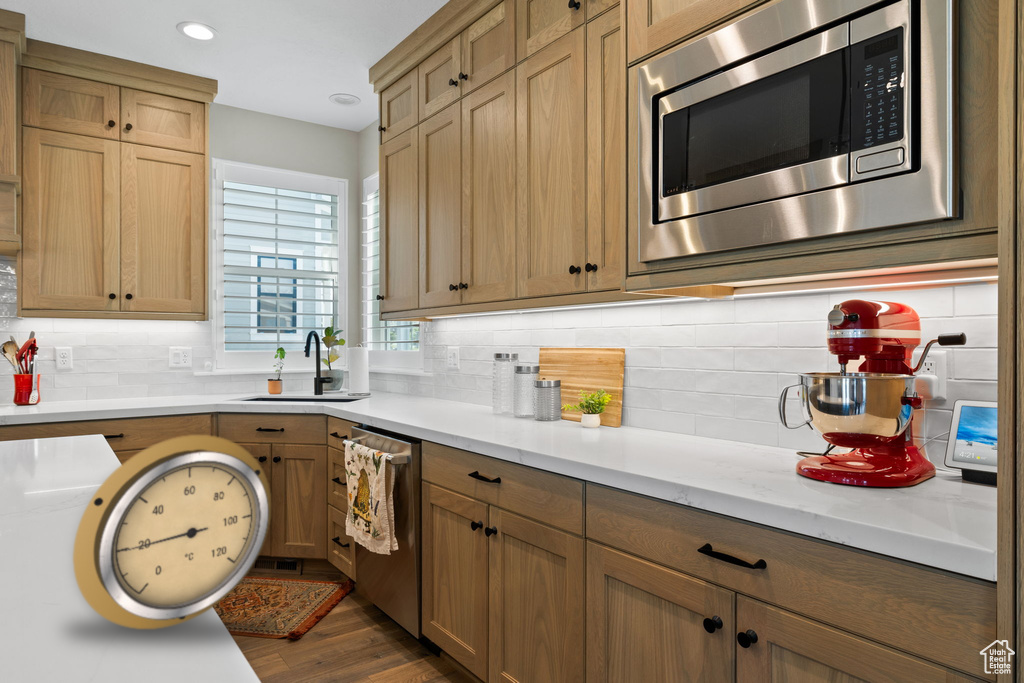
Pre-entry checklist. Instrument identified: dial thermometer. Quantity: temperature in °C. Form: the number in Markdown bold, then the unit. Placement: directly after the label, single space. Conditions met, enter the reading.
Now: **20** °C
